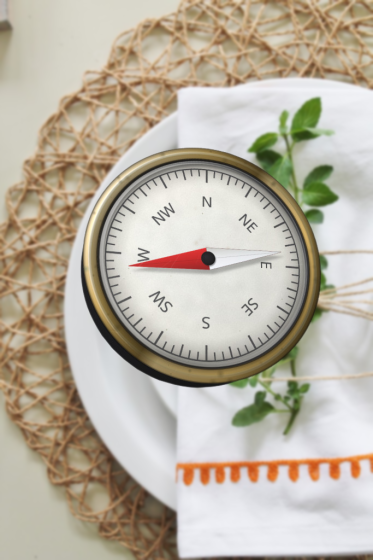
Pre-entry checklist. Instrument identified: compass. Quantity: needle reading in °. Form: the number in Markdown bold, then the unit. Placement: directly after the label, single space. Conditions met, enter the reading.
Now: **260** °
